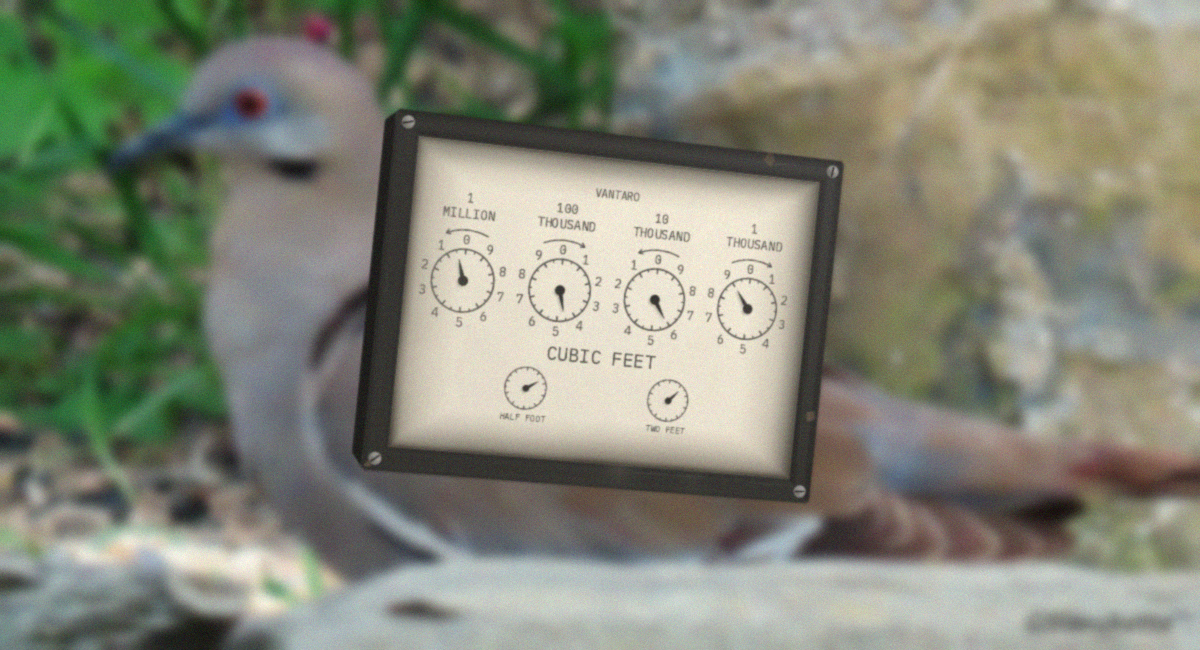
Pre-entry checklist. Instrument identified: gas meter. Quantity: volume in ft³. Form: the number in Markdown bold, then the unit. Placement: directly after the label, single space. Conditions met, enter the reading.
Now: **45900** ft³
